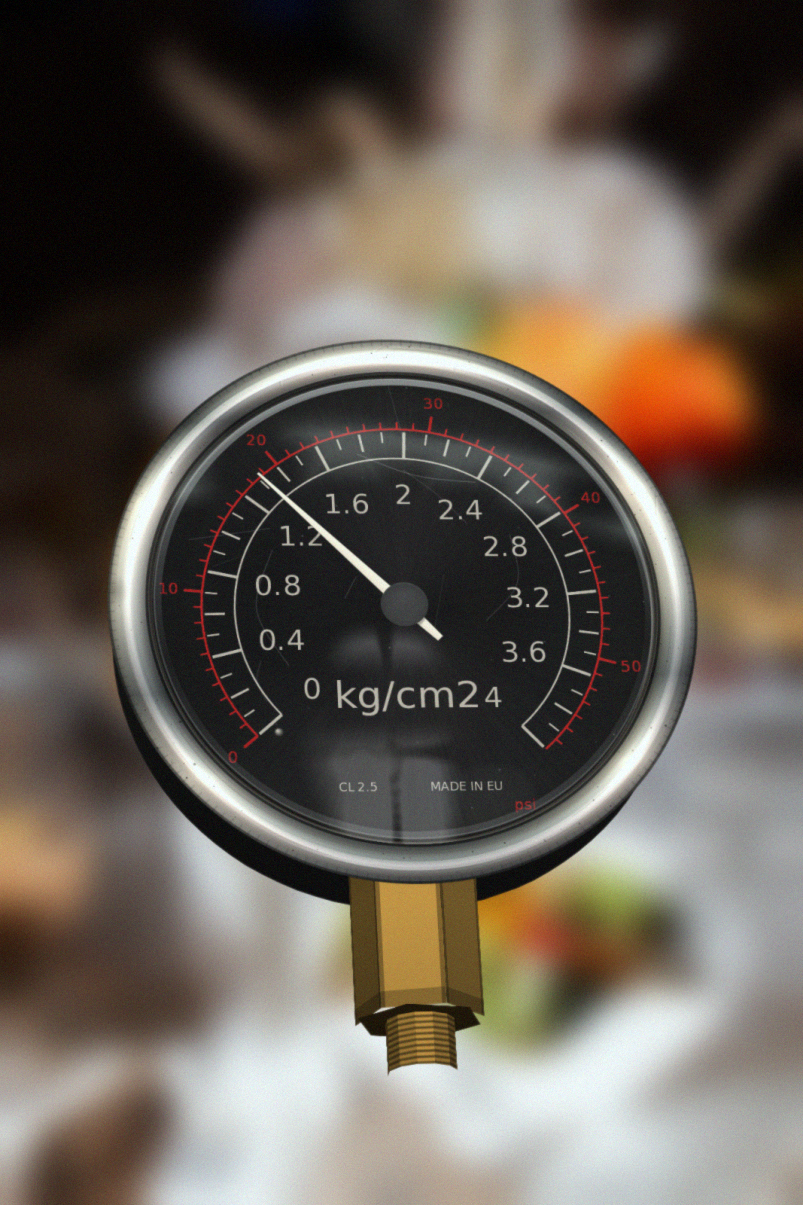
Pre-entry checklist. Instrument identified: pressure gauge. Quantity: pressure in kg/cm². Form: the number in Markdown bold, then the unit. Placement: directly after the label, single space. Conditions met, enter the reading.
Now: **1.3** kg/cm²
